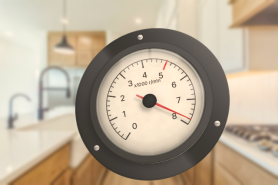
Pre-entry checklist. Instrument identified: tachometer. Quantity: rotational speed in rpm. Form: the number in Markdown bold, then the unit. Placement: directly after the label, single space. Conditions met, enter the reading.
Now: **7800** rpm
